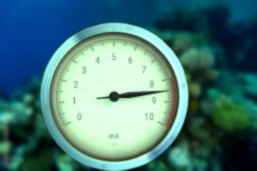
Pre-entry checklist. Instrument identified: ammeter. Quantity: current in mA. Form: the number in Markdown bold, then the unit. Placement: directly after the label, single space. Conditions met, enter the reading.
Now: **8.5** mA
